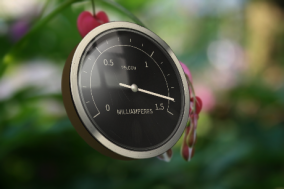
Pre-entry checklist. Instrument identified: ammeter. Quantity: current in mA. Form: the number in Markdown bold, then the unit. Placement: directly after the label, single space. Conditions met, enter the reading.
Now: **1.4** mA
